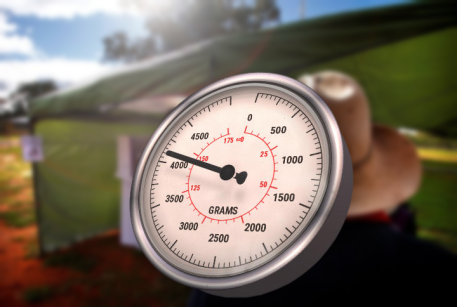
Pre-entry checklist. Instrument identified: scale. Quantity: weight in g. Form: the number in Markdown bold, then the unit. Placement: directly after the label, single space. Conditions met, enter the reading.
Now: **4100** g
